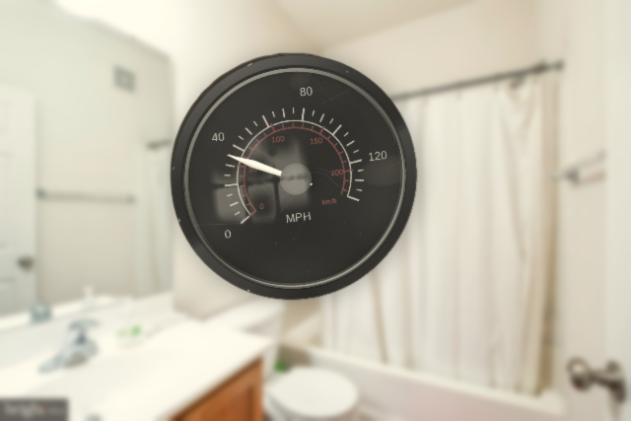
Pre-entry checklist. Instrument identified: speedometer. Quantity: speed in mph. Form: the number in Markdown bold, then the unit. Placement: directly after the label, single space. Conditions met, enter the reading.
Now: **35** mph
